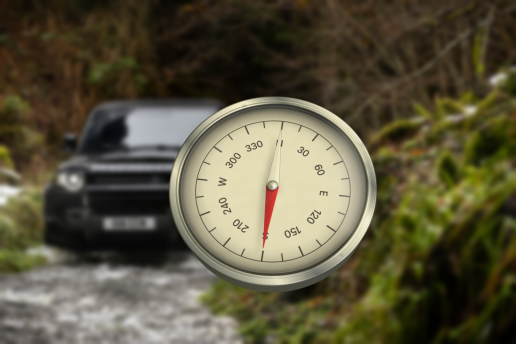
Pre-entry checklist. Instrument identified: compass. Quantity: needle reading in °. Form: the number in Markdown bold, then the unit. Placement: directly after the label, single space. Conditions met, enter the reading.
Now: **180** °
